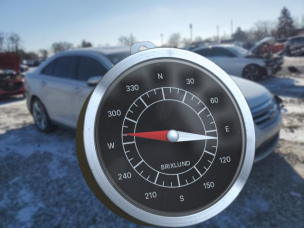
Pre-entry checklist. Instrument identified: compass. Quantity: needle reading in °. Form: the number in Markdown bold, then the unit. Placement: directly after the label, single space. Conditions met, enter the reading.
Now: **280** °
